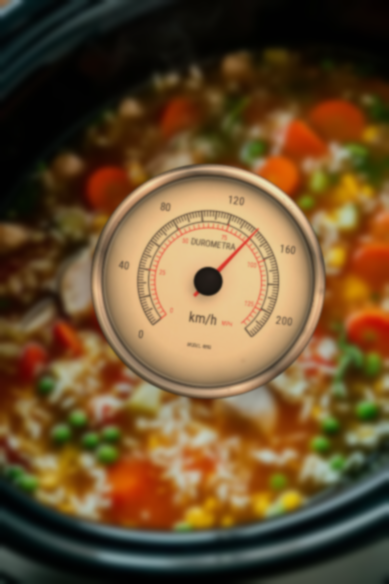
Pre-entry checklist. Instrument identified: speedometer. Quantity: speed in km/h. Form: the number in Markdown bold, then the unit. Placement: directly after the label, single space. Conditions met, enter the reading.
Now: **140** km/h
